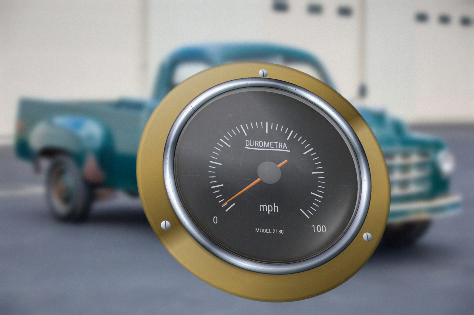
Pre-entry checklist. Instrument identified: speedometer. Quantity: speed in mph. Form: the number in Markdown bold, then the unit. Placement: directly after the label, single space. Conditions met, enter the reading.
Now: **2** mph
